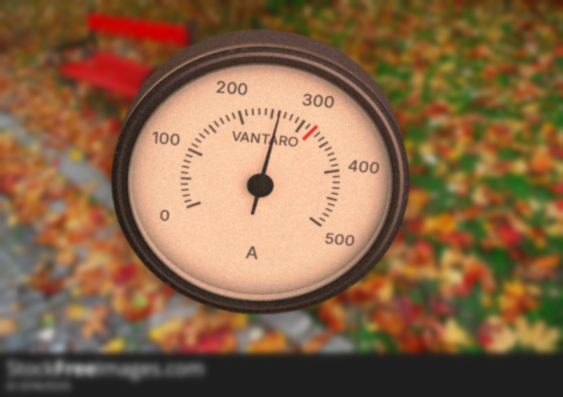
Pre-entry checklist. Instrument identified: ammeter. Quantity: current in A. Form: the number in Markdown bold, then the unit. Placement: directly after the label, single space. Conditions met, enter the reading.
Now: **260** A
